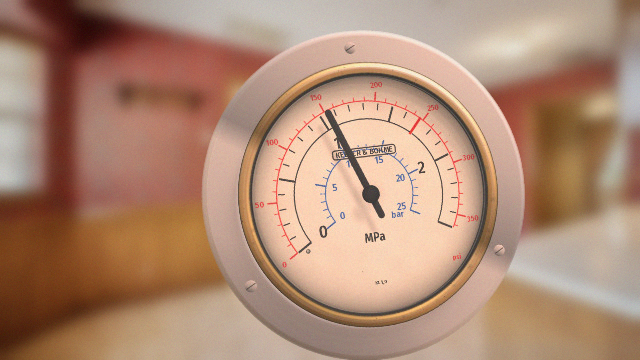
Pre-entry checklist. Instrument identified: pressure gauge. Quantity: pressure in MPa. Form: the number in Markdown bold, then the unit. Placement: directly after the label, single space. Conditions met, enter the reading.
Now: **1.05** MPa
